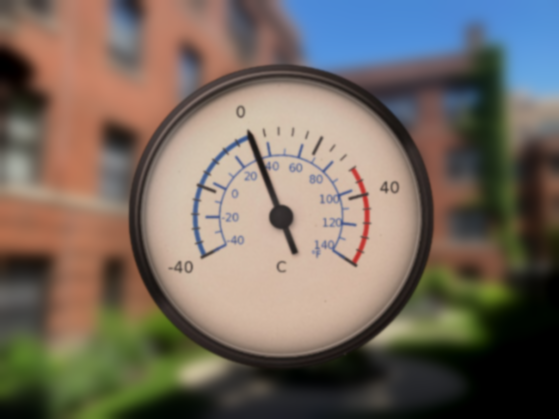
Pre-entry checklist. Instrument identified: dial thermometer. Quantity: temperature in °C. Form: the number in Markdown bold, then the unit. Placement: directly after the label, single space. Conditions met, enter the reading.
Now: **0** °C
